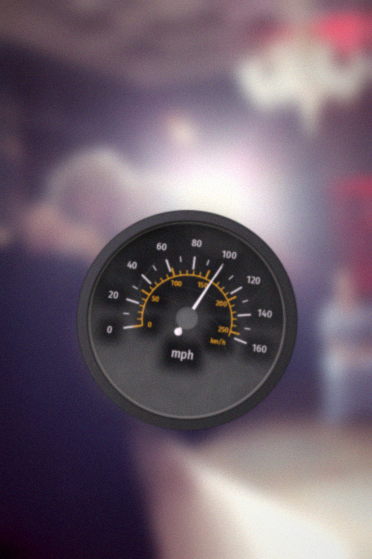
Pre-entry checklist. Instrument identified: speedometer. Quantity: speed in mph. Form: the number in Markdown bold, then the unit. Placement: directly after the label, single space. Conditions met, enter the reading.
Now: **100** mph
